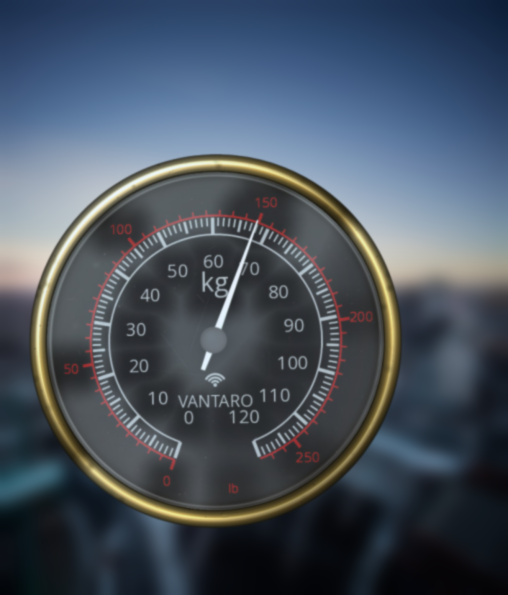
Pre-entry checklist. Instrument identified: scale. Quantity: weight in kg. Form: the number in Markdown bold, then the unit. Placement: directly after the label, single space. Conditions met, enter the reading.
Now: **68** kg
